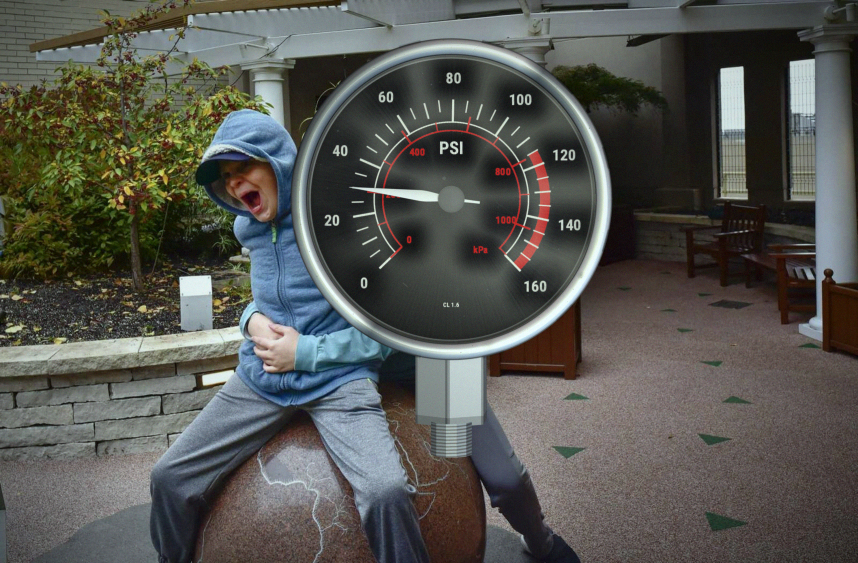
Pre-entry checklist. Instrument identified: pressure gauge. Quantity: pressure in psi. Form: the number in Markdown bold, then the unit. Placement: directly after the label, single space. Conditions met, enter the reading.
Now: **30** psi
